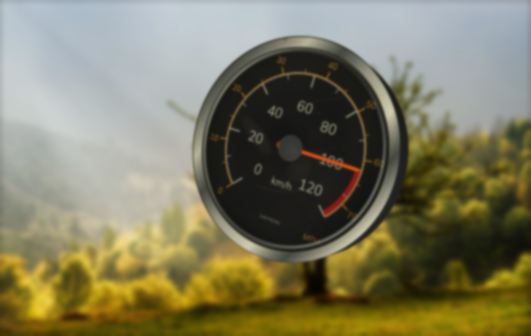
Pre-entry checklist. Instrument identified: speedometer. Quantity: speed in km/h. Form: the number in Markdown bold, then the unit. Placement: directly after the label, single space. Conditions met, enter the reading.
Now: **100** km/h
